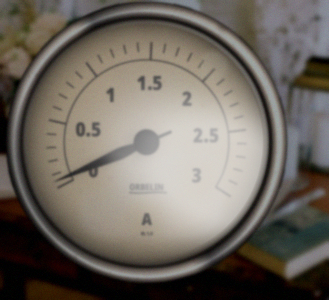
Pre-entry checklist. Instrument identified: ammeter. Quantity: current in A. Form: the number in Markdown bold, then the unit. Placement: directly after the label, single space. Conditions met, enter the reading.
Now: **0.05** A
